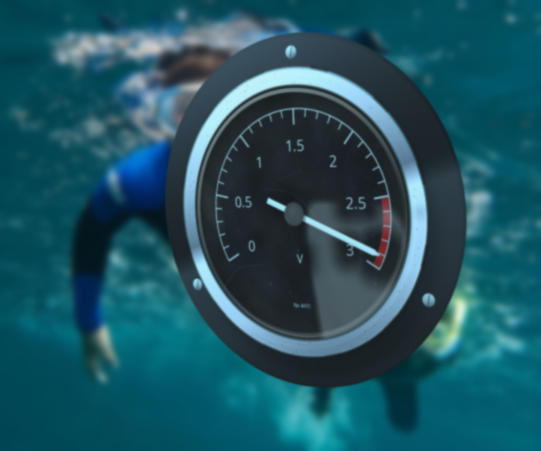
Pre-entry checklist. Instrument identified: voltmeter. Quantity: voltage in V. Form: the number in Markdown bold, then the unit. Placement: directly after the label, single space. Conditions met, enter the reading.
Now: **2.9** V
